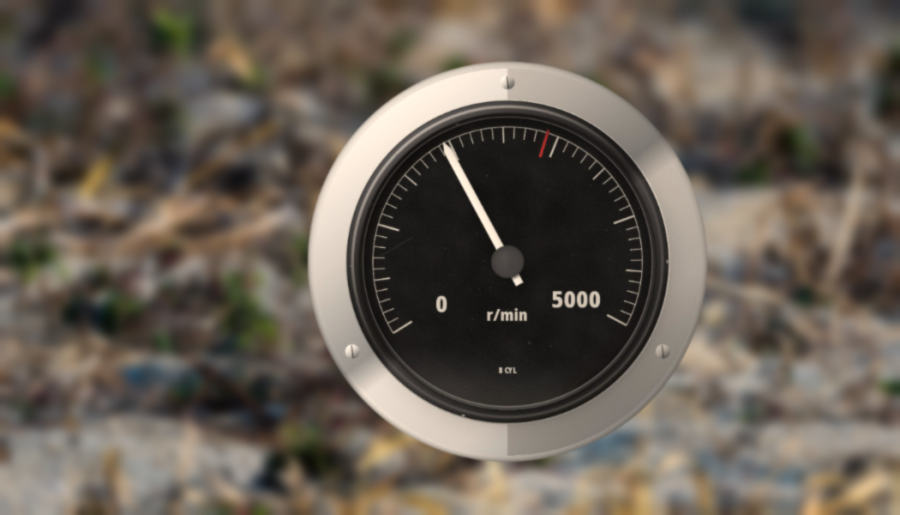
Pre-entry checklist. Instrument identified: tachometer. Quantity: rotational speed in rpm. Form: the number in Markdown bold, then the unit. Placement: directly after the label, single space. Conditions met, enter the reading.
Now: **1950** rpm
